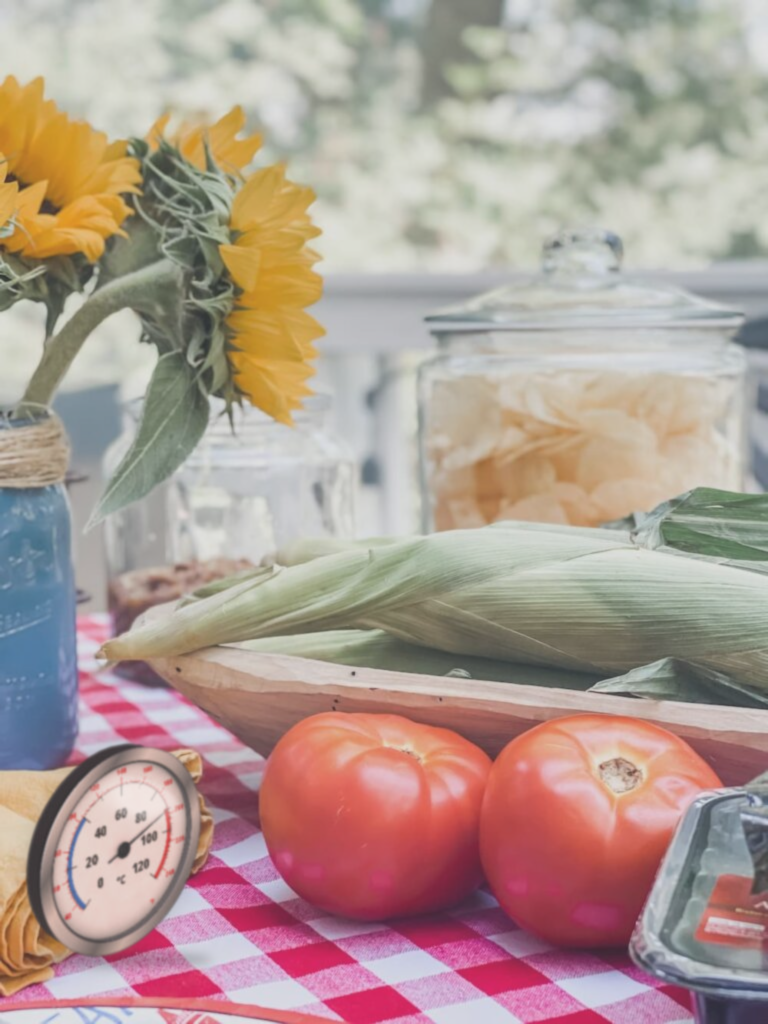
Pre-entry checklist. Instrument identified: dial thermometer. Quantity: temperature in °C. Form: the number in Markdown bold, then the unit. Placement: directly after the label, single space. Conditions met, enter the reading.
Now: **90** °C
